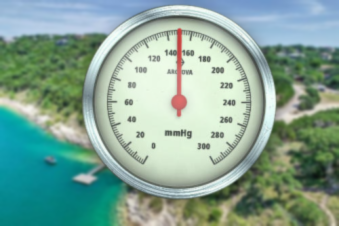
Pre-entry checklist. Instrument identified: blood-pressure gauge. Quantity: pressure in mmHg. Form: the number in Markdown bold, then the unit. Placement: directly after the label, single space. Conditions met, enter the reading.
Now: **150** mmHg
